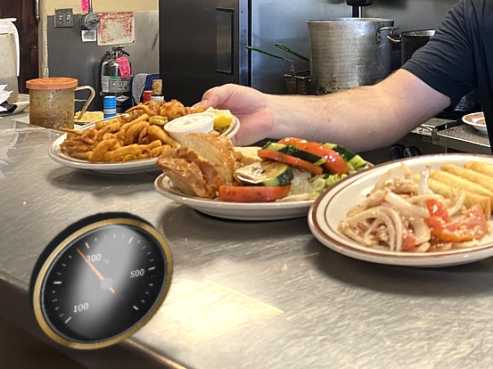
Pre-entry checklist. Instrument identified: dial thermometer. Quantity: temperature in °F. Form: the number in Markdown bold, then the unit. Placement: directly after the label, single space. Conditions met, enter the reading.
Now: **280** °F
